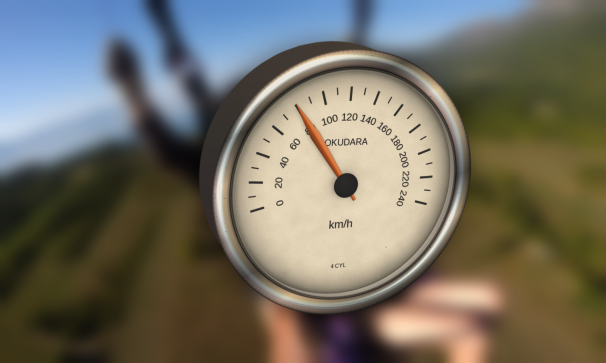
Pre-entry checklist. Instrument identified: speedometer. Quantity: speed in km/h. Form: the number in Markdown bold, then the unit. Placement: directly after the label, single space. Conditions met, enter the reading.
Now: **80** km/h
